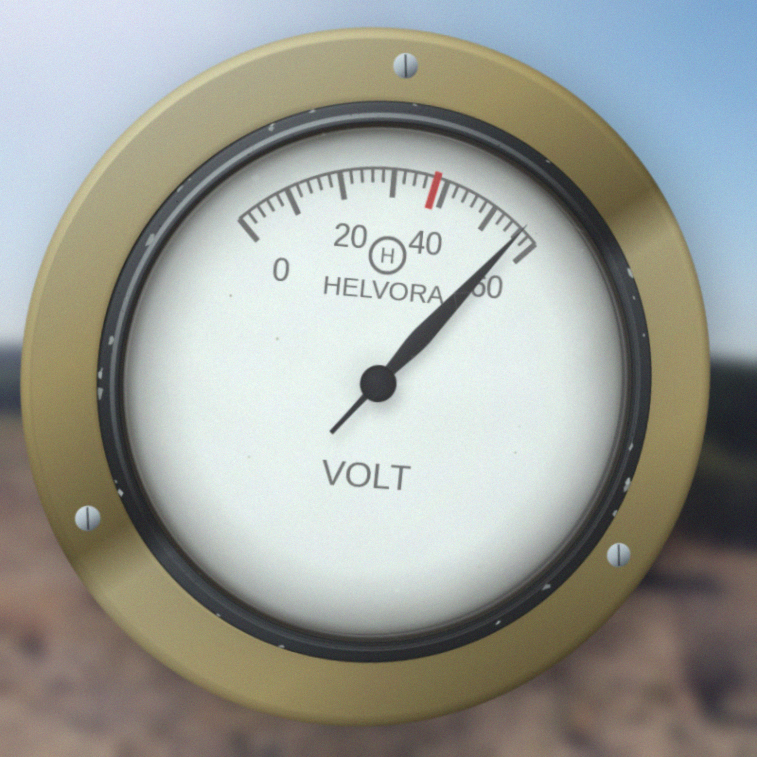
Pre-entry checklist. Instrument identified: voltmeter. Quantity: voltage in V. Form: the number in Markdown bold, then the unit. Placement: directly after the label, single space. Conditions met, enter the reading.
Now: **56** V
